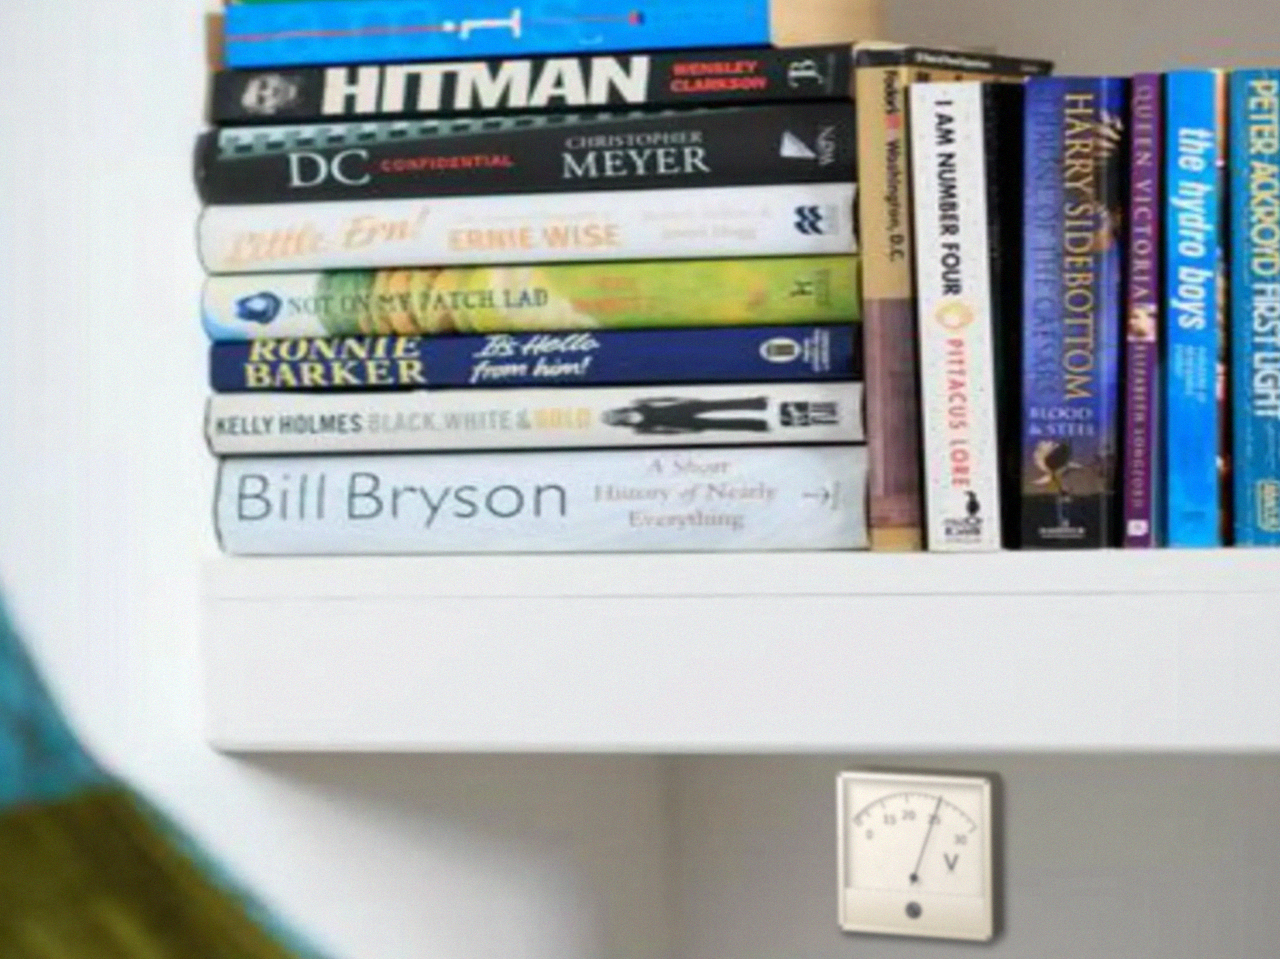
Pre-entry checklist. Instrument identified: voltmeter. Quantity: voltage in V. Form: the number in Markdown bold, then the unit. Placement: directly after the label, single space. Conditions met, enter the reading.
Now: **25** V
